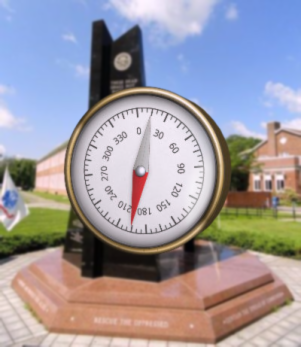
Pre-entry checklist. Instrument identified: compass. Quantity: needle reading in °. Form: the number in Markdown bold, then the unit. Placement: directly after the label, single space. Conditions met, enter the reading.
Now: **195** °
